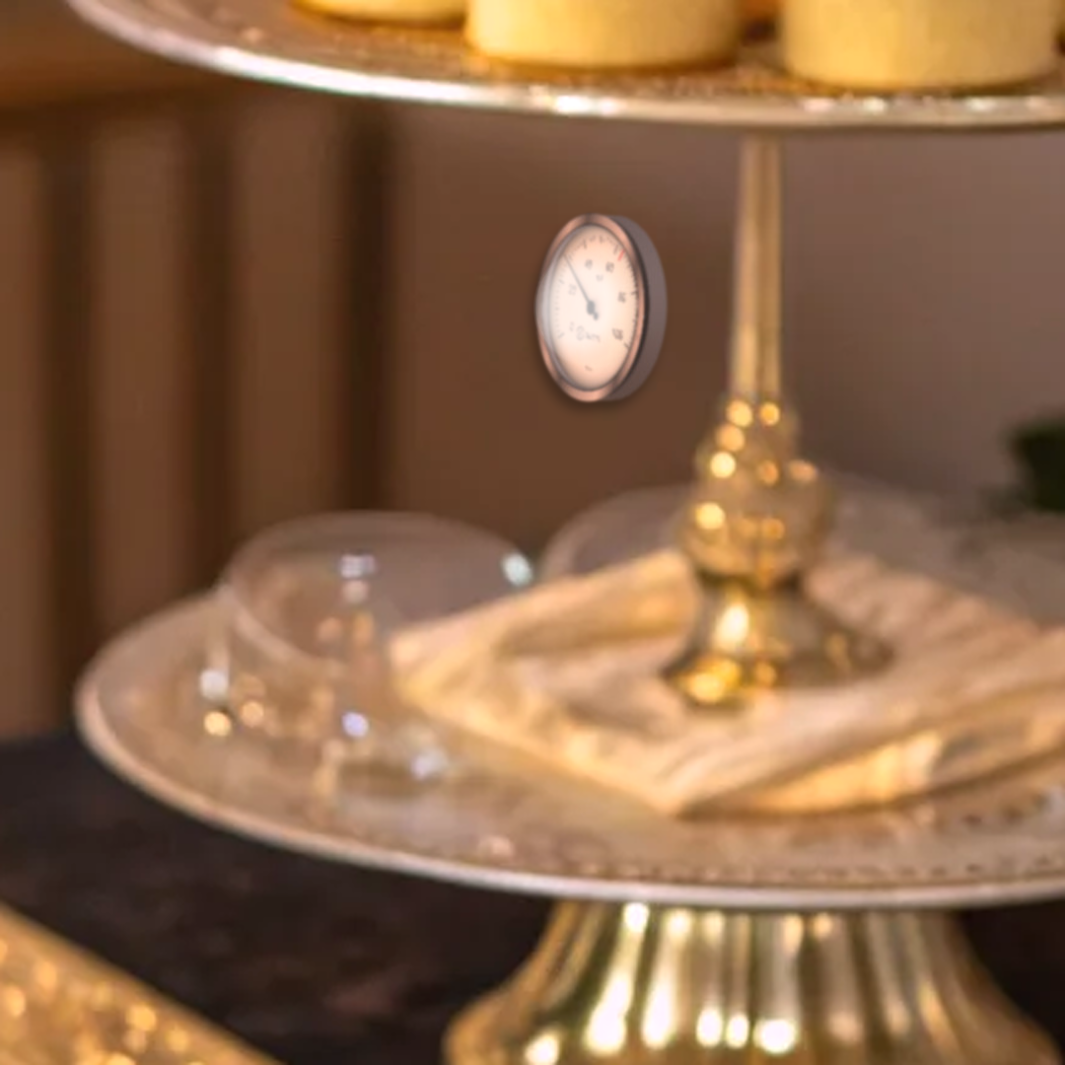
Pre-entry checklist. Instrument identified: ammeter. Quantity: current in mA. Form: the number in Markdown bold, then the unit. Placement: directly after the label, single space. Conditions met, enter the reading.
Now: **30** mA
